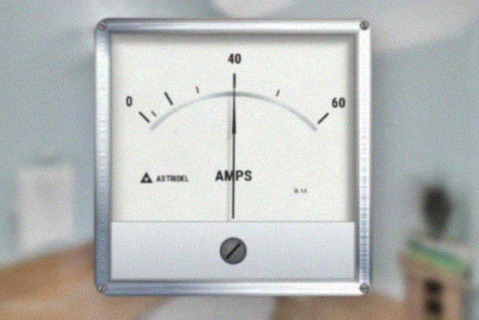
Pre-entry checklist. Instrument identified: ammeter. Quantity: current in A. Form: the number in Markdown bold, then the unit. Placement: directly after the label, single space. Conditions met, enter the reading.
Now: **40** A
